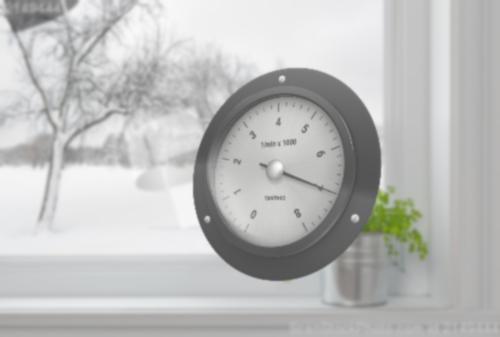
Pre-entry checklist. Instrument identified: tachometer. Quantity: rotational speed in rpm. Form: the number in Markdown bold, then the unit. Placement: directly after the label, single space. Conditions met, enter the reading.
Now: **7000** rpm
